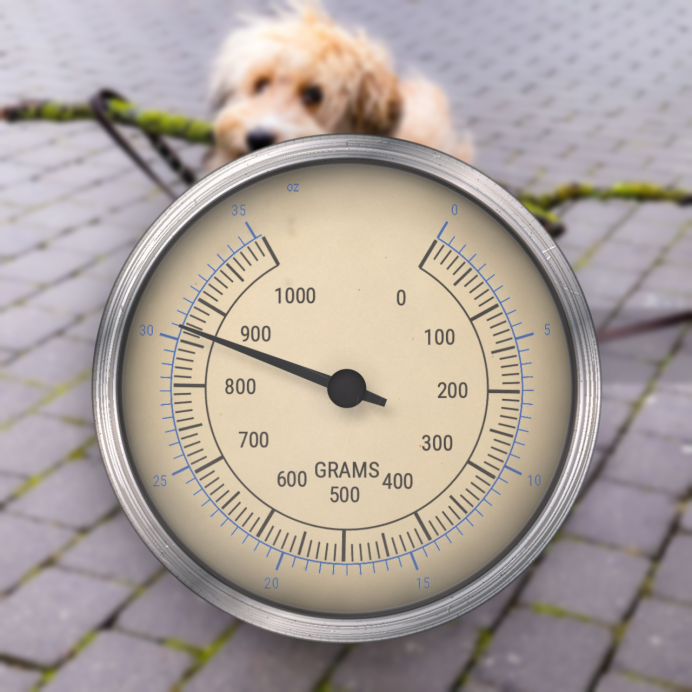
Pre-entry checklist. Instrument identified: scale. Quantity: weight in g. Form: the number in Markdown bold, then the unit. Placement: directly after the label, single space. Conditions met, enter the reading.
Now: **865** g
